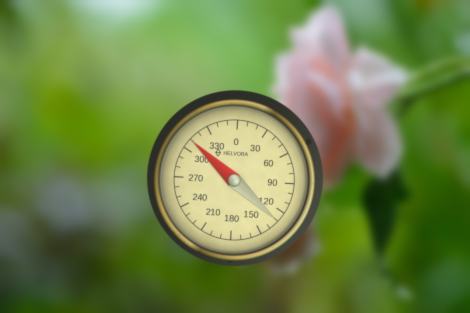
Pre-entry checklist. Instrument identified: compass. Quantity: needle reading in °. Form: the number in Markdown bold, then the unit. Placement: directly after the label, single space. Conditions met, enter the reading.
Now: **310** °
